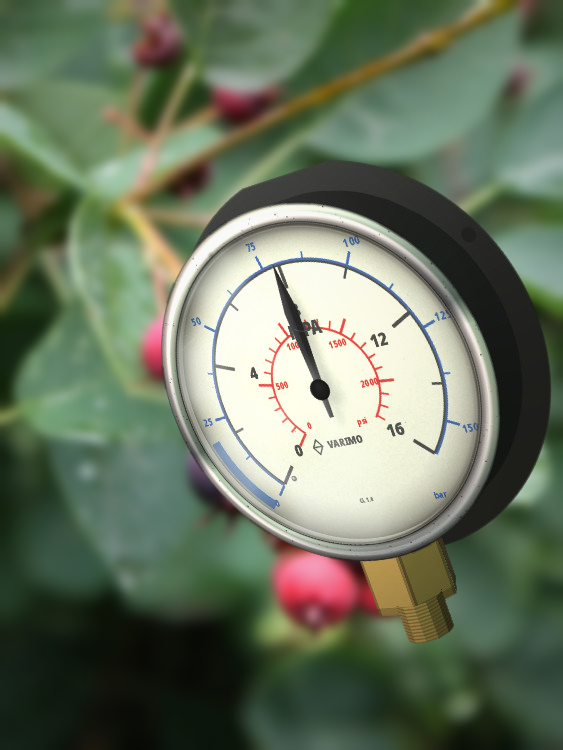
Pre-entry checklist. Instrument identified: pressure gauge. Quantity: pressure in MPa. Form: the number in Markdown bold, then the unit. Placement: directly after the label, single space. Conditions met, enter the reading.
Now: **8** MPa
